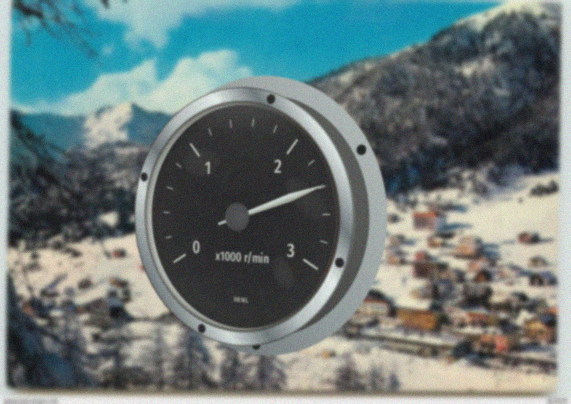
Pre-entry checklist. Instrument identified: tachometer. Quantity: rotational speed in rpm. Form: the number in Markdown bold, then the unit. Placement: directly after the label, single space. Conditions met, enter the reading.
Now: **2400** rpm
